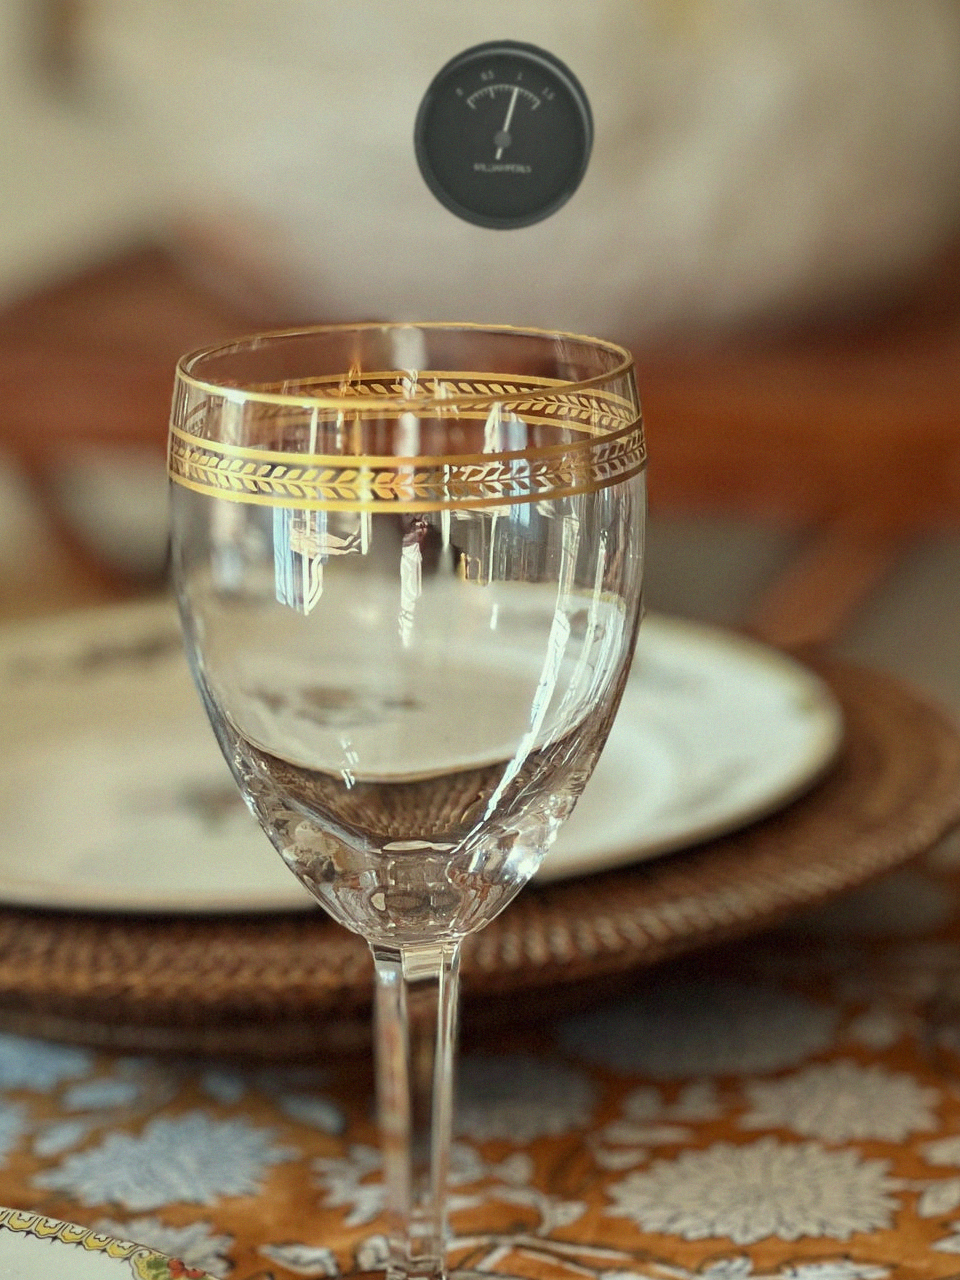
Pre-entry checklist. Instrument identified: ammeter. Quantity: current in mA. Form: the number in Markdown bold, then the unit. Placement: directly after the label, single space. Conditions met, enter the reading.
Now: **1** mA
